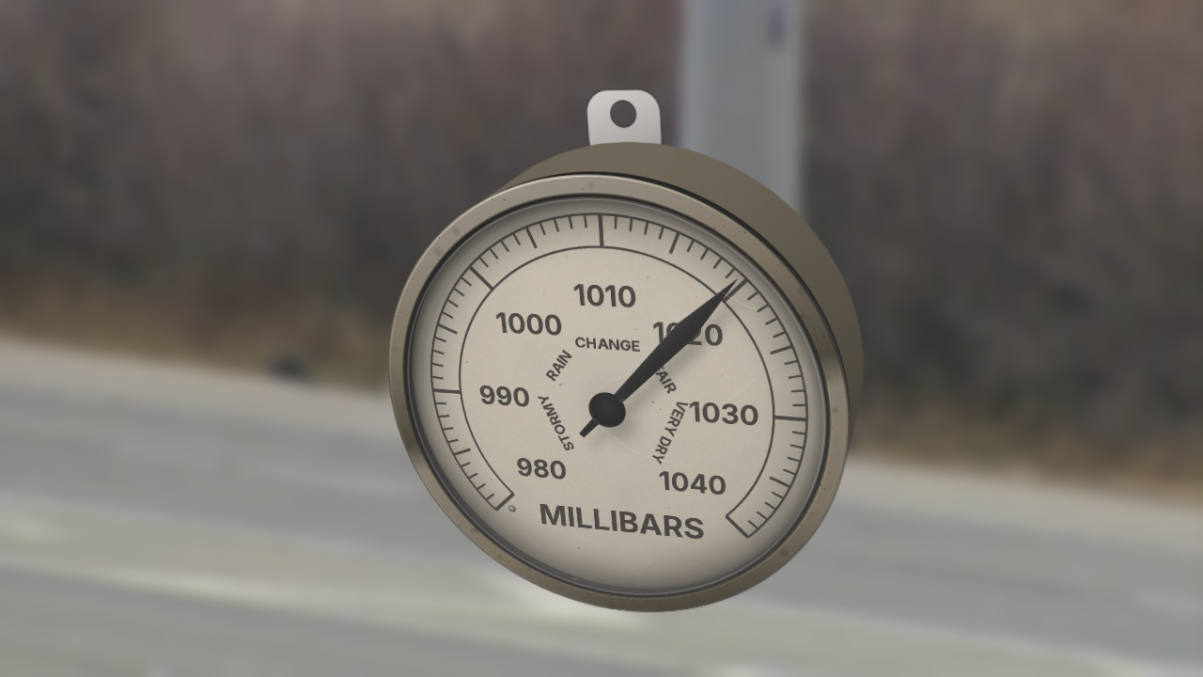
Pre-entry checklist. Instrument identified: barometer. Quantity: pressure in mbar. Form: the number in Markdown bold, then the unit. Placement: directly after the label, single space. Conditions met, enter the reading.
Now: **1019.5** mbar
